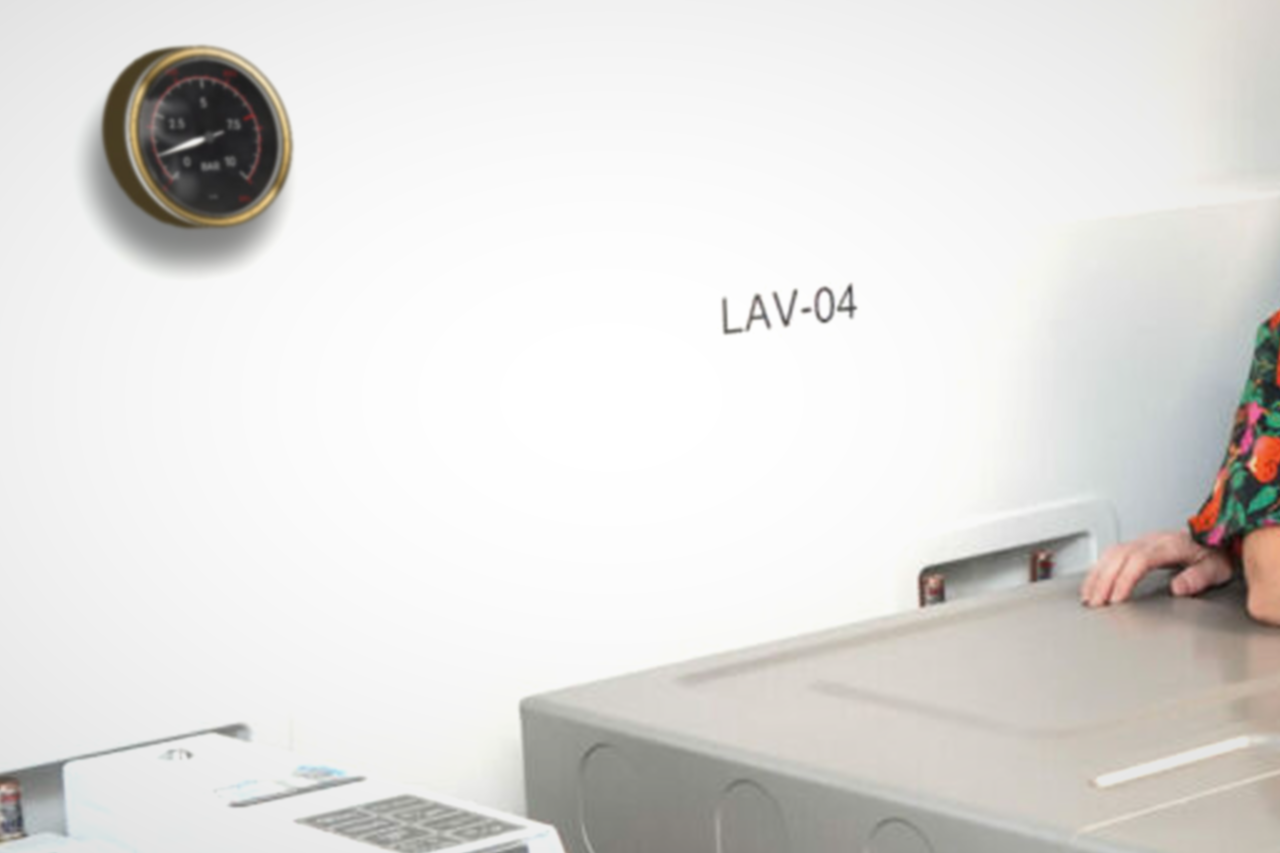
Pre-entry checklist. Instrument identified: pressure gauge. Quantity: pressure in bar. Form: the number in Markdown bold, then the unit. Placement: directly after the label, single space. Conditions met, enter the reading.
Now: **1** bar
